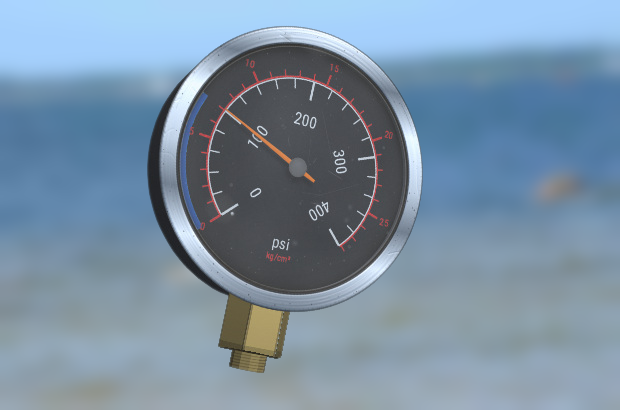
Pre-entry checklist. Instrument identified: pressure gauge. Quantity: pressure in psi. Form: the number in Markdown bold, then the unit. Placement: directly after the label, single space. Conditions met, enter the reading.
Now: **100** psi
